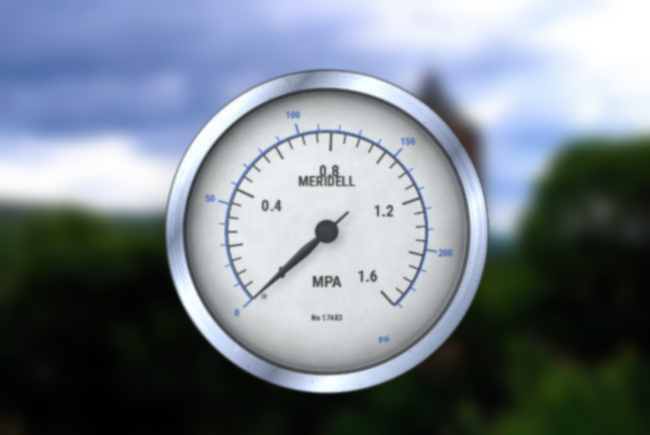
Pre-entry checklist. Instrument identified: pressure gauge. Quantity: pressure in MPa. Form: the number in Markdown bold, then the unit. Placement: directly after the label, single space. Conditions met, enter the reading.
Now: **0** MPa
